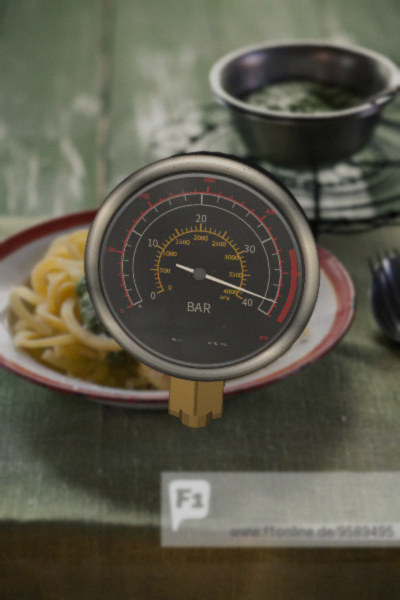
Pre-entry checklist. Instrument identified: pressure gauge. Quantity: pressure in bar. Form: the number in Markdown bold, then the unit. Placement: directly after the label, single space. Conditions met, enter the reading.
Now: **38** bar
